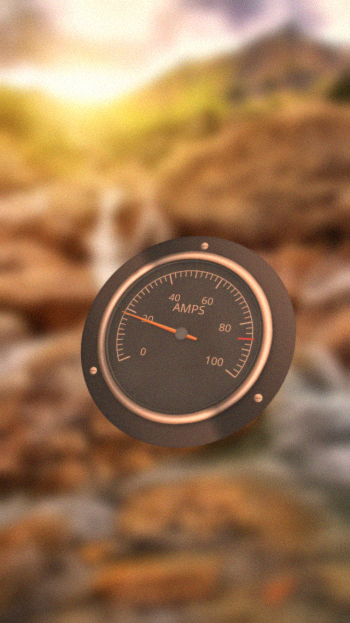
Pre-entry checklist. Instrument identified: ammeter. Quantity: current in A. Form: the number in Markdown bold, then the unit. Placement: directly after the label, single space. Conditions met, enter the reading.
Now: **18** A
